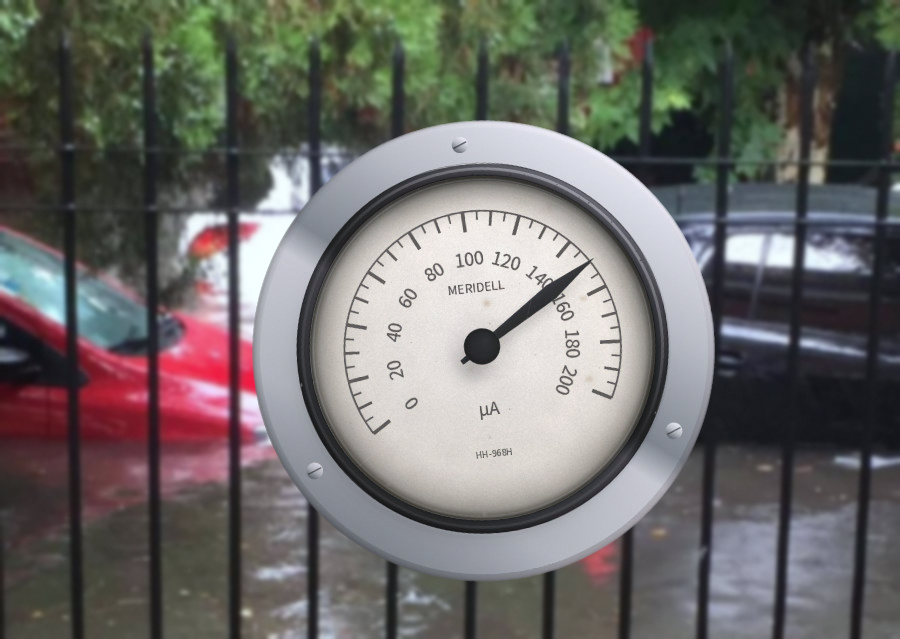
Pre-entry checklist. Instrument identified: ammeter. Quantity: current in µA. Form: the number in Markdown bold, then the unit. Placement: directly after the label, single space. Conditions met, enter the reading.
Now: **150** µA
